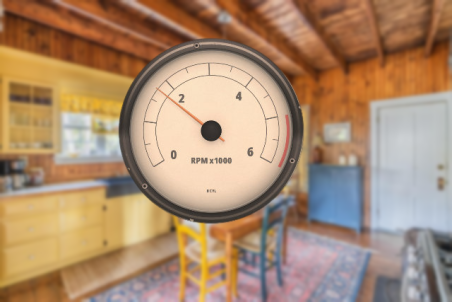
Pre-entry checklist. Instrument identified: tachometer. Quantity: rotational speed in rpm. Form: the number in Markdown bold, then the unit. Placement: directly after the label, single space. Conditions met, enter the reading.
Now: **1750** rpm
